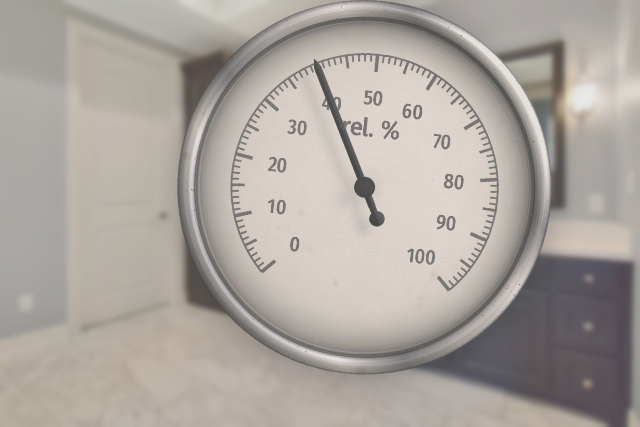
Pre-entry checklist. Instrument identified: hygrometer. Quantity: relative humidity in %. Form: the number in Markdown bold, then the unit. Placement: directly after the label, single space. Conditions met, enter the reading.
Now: **40** %
